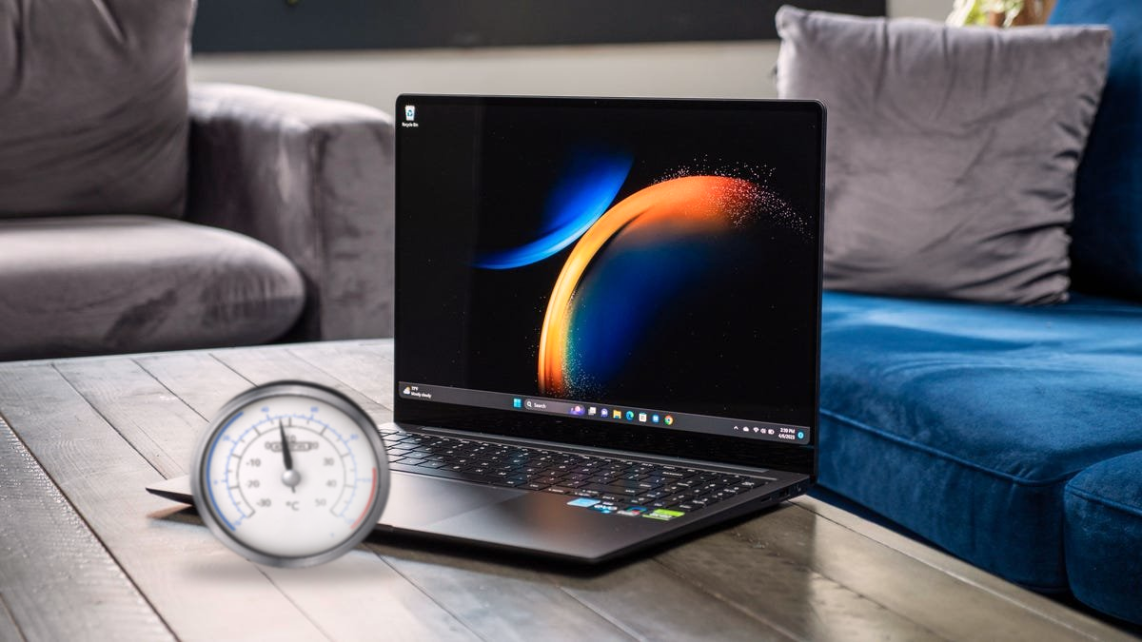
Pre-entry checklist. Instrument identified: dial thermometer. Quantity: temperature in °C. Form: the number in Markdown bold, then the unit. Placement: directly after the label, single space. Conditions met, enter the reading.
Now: **7.5** °C
